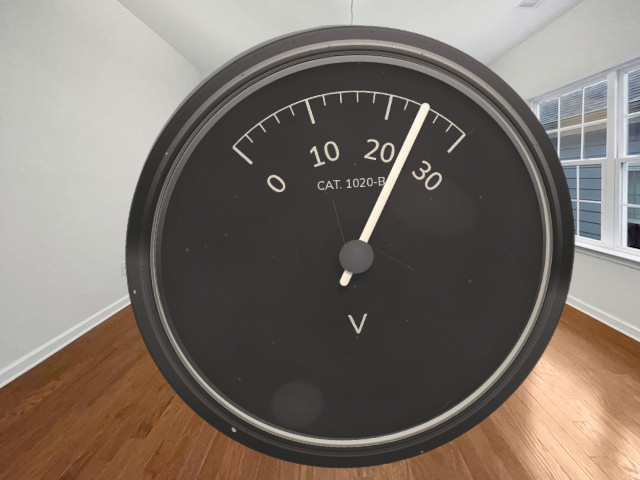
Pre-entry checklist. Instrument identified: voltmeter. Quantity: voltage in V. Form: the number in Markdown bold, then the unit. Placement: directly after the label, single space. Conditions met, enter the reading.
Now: **24** V
